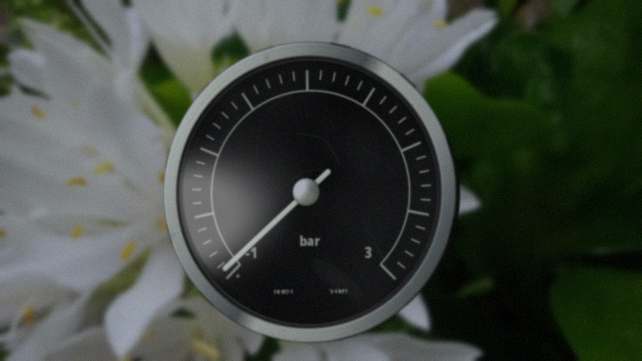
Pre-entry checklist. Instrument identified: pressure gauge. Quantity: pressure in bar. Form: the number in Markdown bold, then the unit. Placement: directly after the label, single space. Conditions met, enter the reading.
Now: **-0.95** bar
